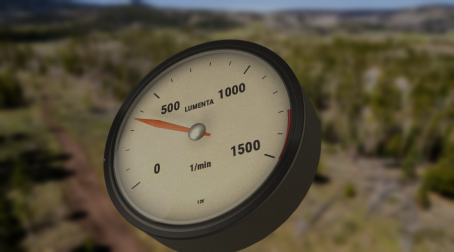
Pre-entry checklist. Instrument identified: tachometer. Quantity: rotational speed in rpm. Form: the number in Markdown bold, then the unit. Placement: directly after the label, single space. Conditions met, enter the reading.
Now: **350** rpm
